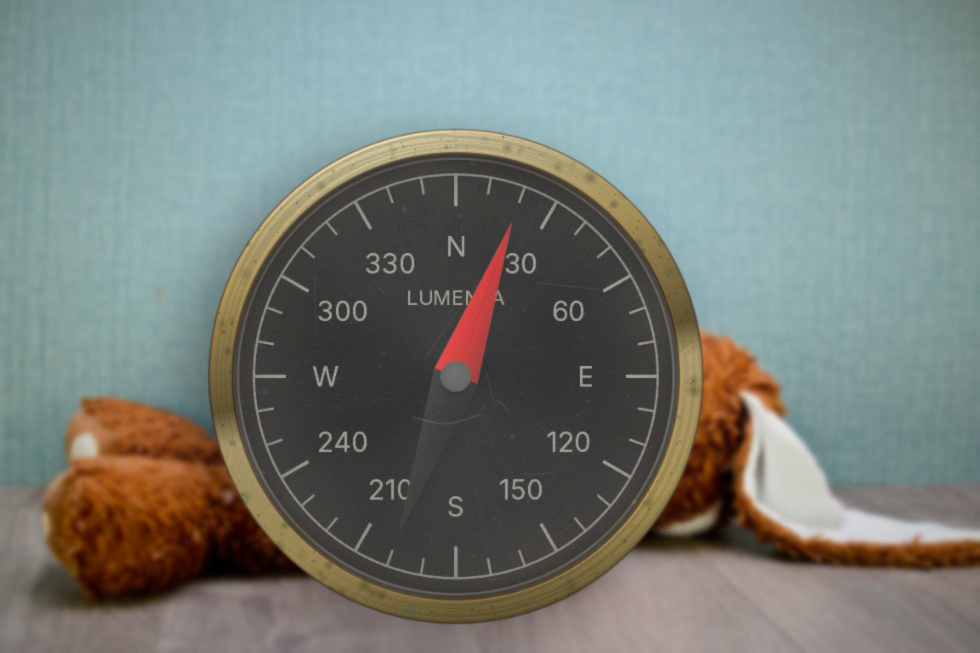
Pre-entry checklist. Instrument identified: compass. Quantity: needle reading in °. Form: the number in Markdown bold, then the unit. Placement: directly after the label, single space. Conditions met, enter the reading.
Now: **20** °
